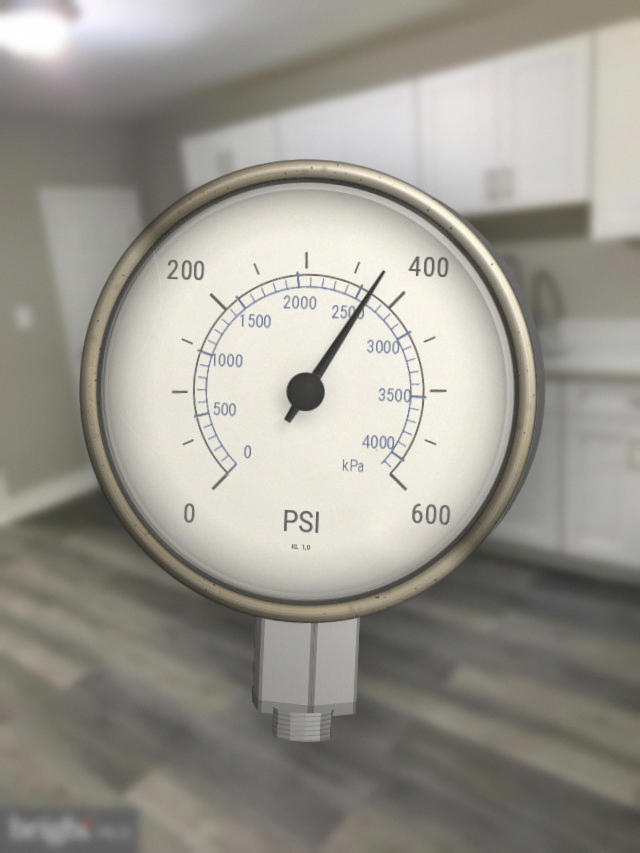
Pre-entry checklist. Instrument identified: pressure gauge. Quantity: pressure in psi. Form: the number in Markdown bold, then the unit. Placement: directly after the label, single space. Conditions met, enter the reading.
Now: **375** psi
